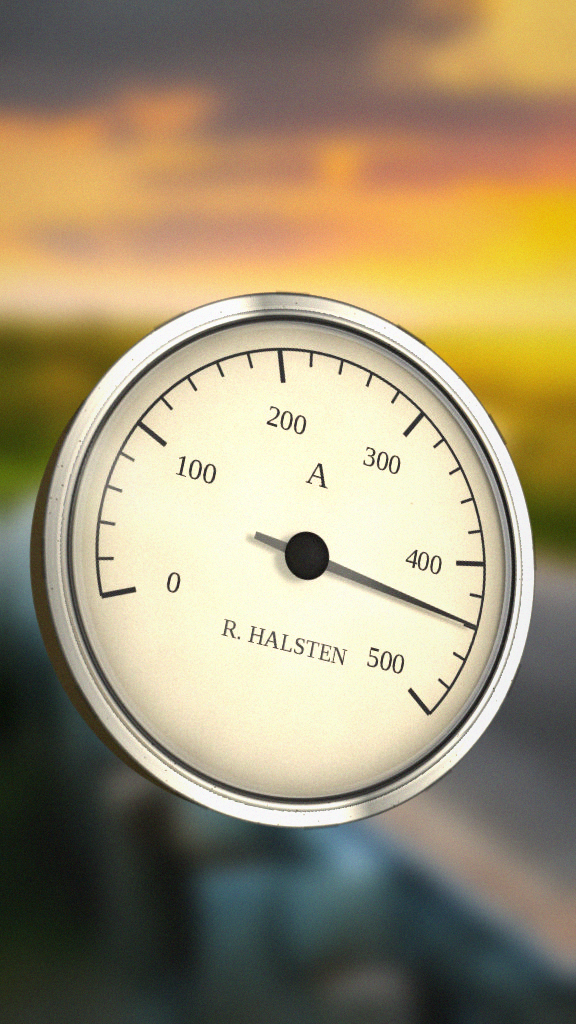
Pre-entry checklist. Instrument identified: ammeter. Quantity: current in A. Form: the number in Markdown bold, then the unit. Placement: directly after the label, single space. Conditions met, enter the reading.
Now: **440** A
